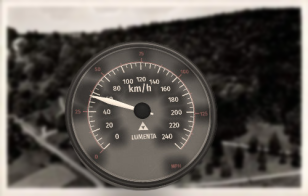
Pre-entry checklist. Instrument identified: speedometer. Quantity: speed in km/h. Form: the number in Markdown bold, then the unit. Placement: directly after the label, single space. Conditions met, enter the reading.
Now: **55** km/h
